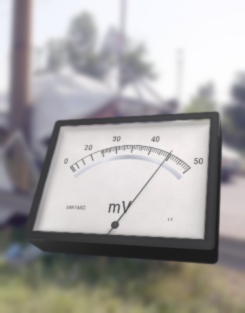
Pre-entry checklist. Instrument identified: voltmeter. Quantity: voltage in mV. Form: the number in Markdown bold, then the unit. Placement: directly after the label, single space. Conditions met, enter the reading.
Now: **45** mV
